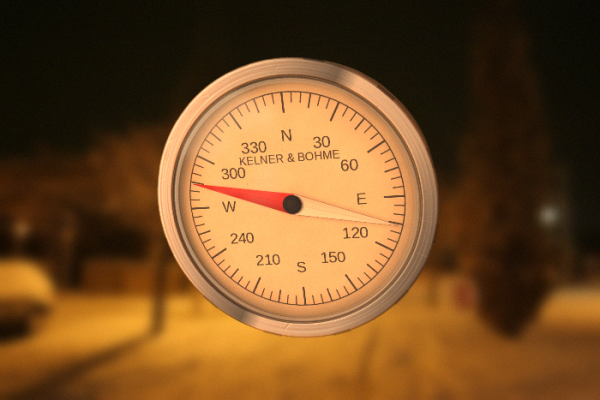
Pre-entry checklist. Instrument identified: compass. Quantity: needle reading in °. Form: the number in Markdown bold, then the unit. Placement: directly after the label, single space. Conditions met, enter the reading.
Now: **285** °
